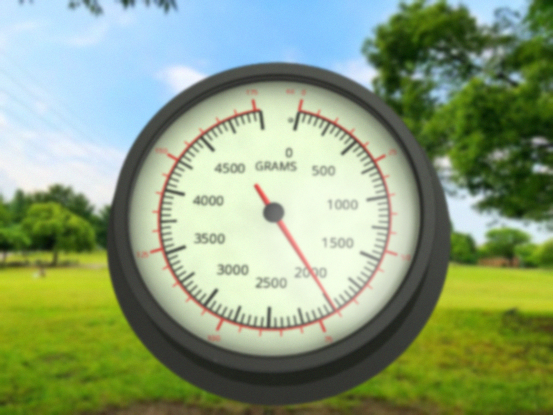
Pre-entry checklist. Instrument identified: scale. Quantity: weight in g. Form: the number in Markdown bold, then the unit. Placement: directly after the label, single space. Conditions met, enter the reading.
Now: **2000** g
